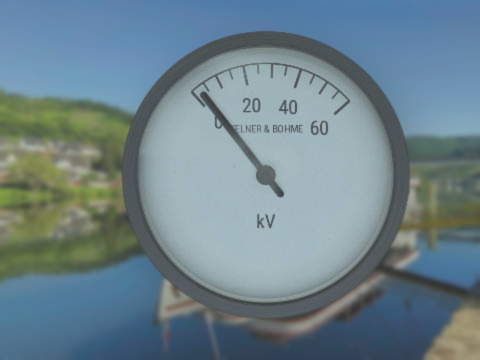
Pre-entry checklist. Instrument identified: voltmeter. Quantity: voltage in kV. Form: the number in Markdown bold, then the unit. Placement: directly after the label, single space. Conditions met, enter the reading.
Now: **2.5** kV
